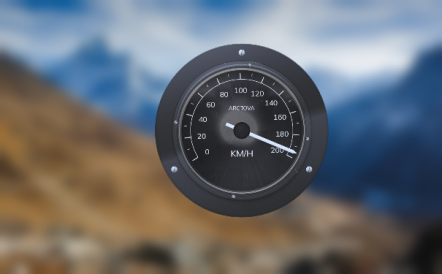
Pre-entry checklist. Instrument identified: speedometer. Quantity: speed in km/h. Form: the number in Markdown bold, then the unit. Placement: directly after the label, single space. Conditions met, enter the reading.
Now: **195** km/h
